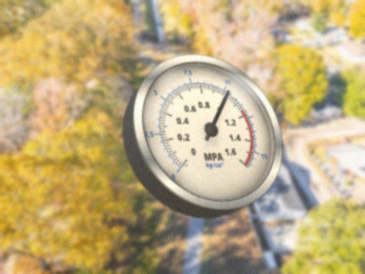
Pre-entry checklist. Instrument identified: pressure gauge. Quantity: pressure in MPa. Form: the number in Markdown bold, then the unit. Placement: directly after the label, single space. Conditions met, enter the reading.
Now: **1** MPa
